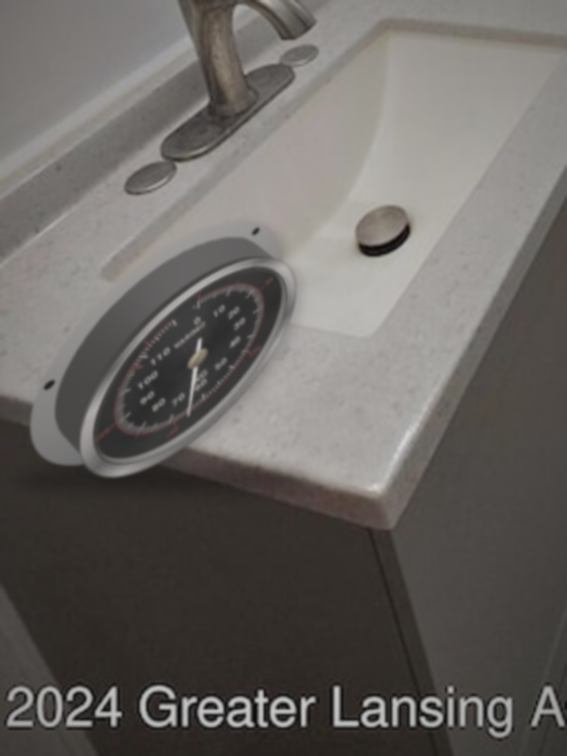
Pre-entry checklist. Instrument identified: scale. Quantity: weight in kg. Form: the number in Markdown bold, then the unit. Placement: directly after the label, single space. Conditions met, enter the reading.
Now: **65** kg
